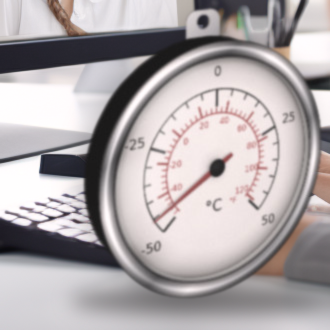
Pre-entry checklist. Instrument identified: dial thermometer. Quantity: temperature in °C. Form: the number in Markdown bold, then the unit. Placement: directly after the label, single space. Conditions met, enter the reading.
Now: **-45** °C
